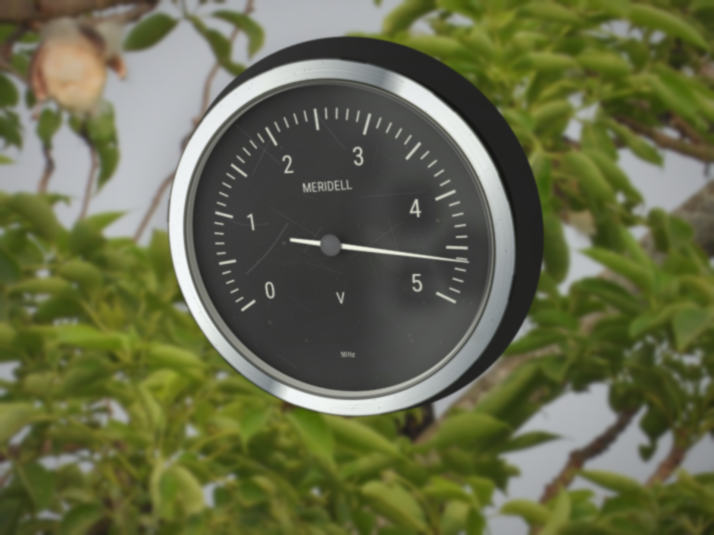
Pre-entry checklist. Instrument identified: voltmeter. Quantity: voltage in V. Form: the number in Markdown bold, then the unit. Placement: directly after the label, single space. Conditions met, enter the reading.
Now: **4.6** V
